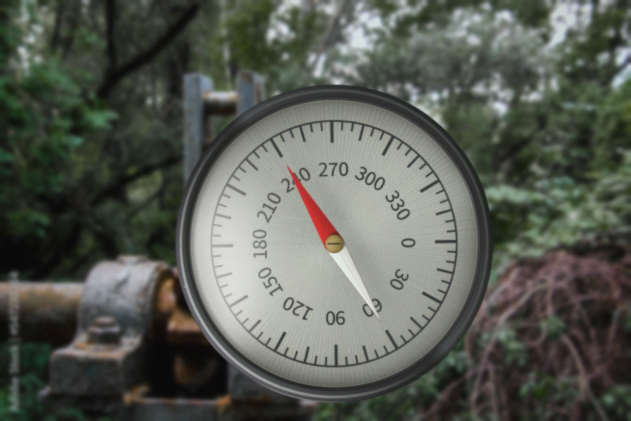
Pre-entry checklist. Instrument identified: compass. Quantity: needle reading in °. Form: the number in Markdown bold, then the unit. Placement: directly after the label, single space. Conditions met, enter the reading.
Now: **240** °
